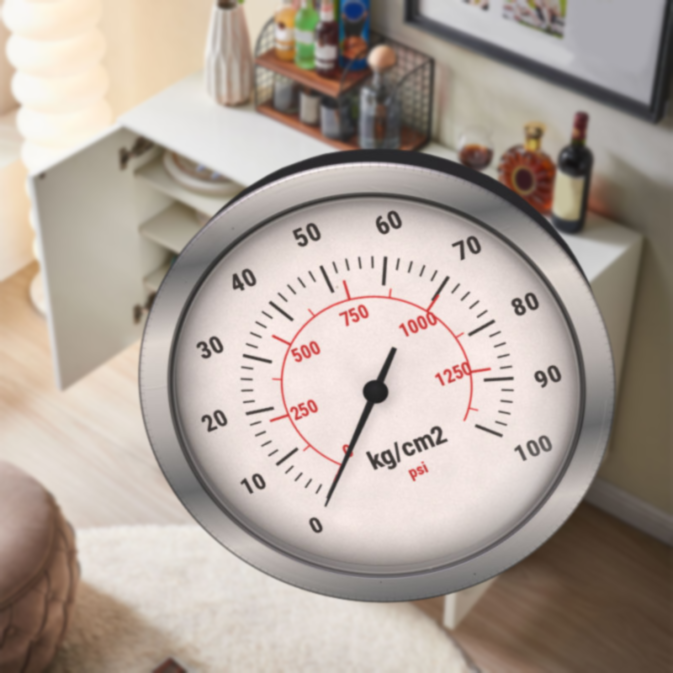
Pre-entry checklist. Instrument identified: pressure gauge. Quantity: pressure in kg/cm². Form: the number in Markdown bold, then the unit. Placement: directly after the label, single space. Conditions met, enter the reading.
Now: **0** kg/cm²
